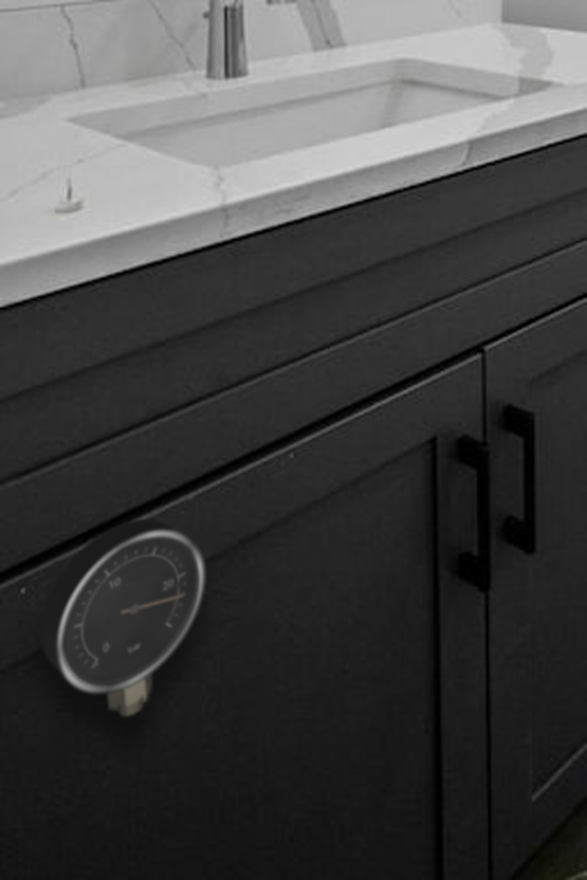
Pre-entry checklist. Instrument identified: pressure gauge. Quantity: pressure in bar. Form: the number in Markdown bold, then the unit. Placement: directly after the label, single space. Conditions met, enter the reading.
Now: **22** bar
